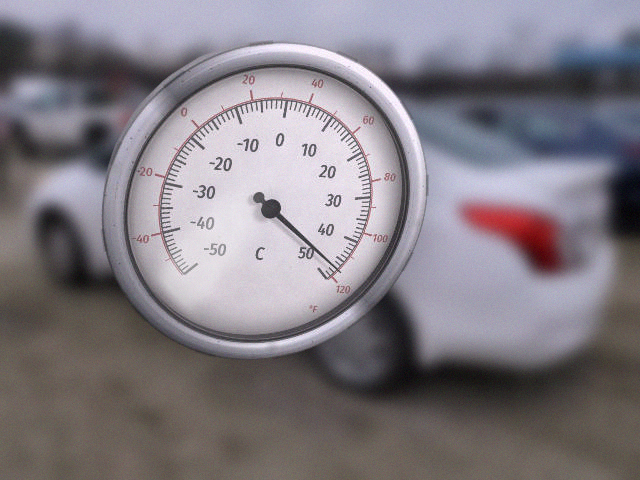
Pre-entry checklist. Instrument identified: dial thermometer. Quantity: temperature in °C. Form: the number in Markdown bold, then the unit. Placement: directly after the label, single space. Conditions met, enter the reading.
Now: **47** °C
